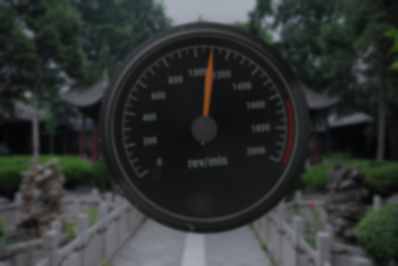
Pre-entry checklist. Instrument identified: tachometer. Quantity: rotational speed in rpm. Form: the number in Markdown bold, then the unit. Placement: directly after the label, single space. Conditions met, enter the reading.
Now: **1100** rpm
